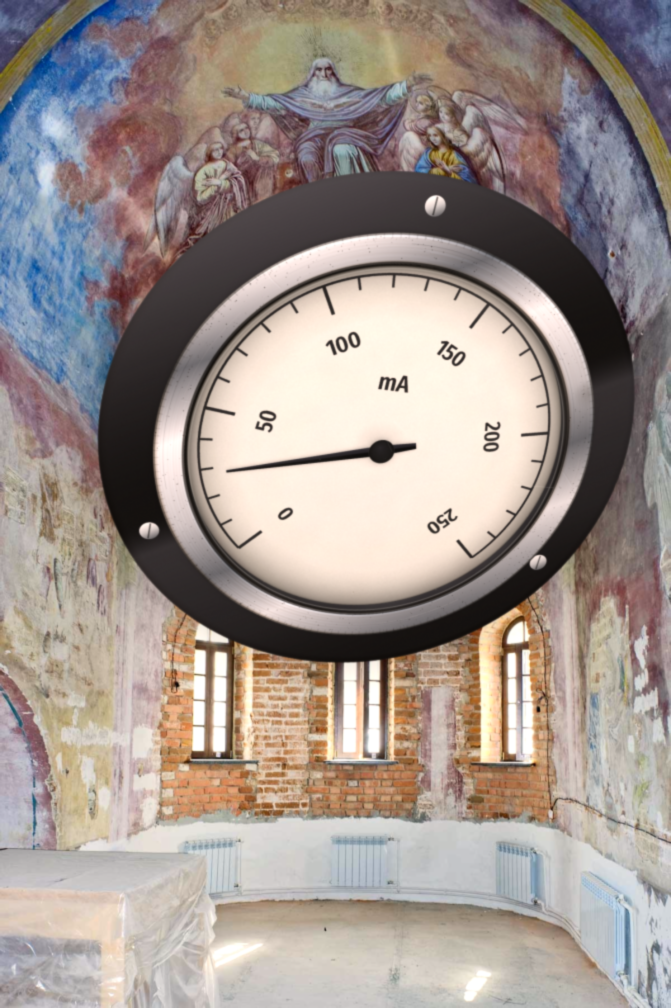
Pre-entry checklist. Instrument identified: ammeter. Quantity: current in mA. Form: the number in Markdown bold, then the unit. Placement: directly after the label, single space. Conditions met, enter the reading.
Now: **30** mA
